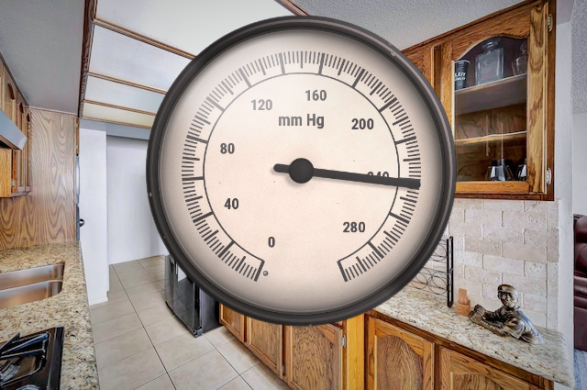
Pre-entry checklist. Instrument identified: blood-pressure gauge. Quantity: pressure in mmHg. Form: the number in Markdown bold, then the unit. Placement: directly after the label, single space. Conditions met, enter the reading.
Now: **242** mmHg
